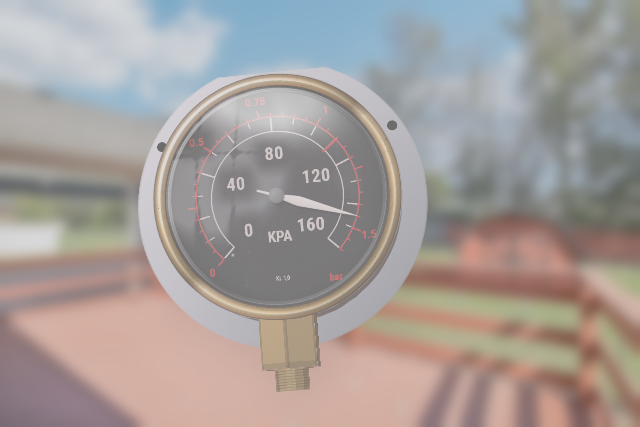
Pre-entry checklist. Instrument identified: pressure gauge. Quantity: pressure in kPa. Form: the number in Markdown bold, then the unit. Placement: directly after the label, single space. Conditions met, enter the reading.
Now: **145** kPa
